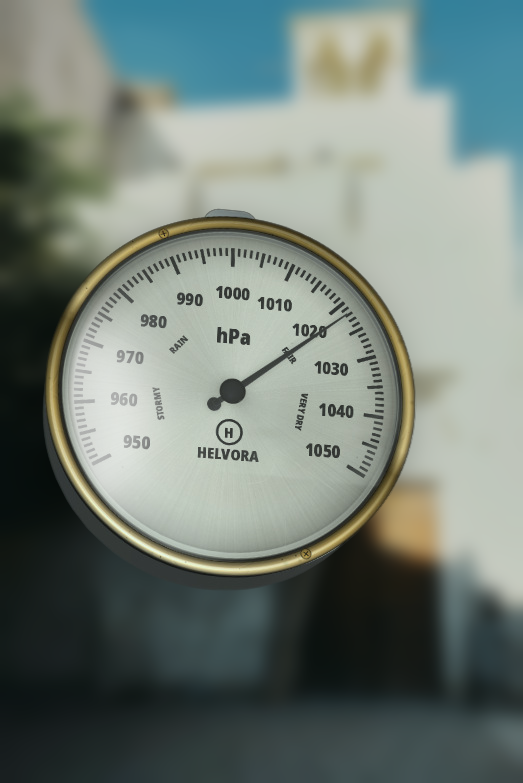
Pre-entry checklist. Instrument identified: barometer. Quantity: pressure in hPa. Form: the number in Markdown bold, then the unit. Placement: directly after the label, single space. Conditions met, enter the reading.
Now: **1022** hPa
